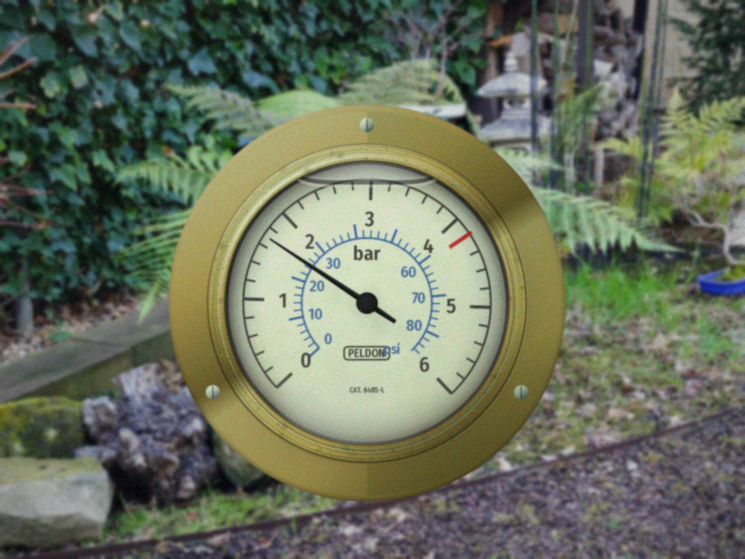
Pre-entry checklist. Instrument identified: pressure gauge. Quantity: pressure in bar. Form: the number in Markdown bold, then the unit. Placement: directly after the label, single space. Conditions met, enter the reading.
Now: **1.7** bar
